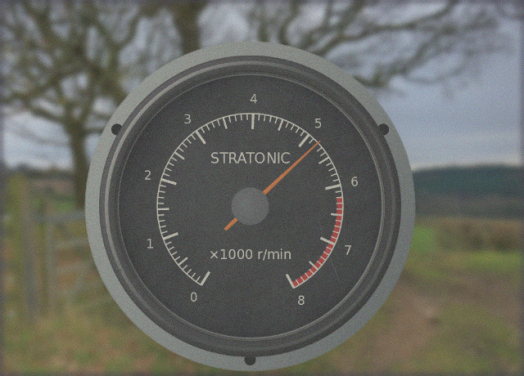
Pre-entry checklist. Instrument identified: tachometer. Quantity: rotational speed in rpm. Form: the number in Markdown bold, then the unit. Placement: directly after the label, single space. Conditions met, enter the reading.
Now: **5200** rpm
